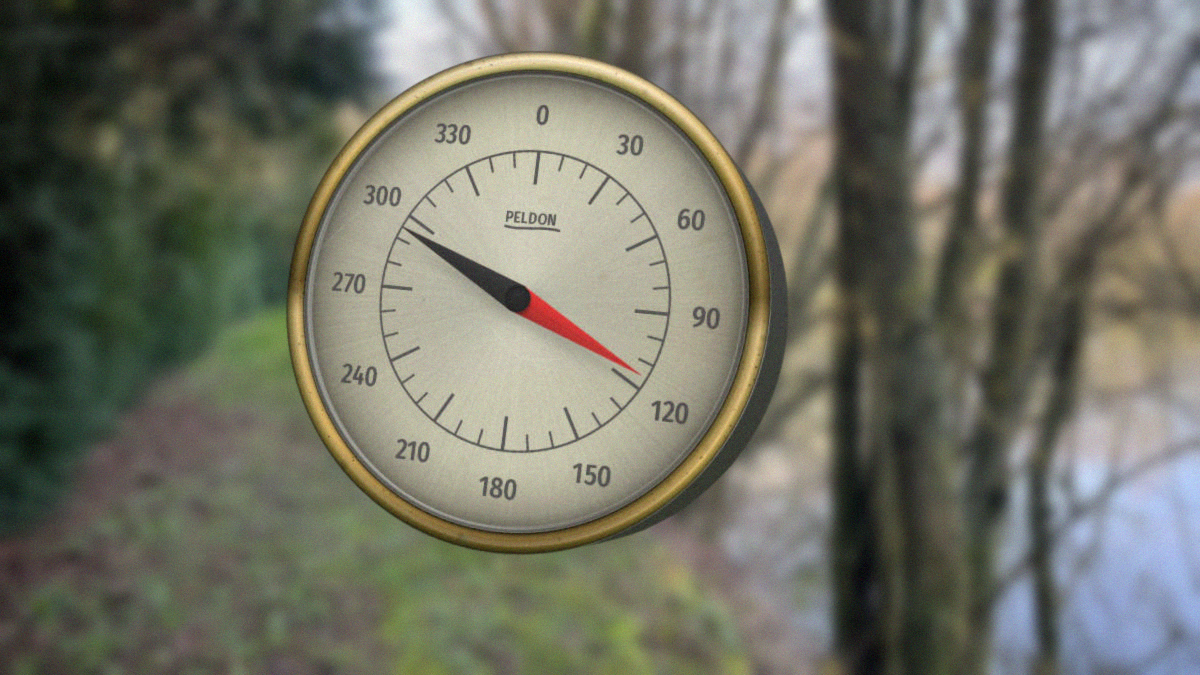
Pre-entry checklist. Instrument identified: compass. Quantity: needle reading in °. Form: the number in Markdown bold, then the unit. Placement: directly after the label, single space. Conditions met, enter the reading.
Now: **115** °
